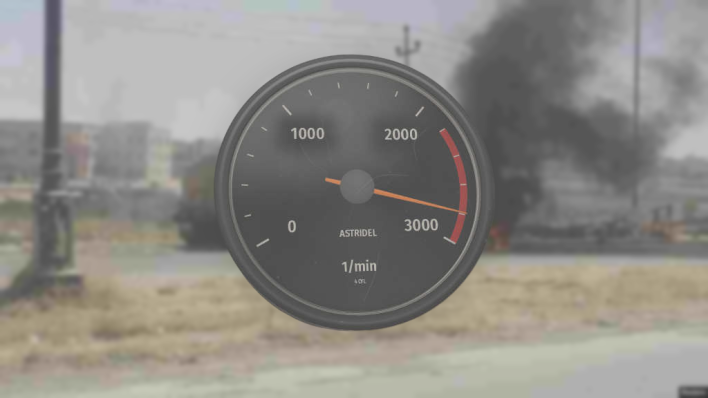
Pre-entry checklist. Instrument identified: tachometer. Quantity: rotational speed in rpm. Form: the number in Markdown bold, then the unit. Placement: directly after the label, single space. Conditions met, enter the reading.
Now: **2800** rpm
